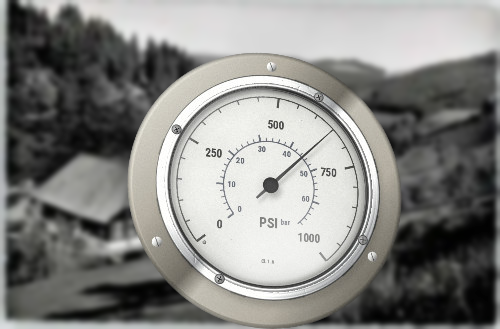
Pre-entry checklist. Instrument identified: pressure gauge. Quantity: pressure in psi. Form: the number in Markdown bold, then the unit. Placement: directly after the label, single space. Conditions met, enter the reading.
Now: **650** psi
